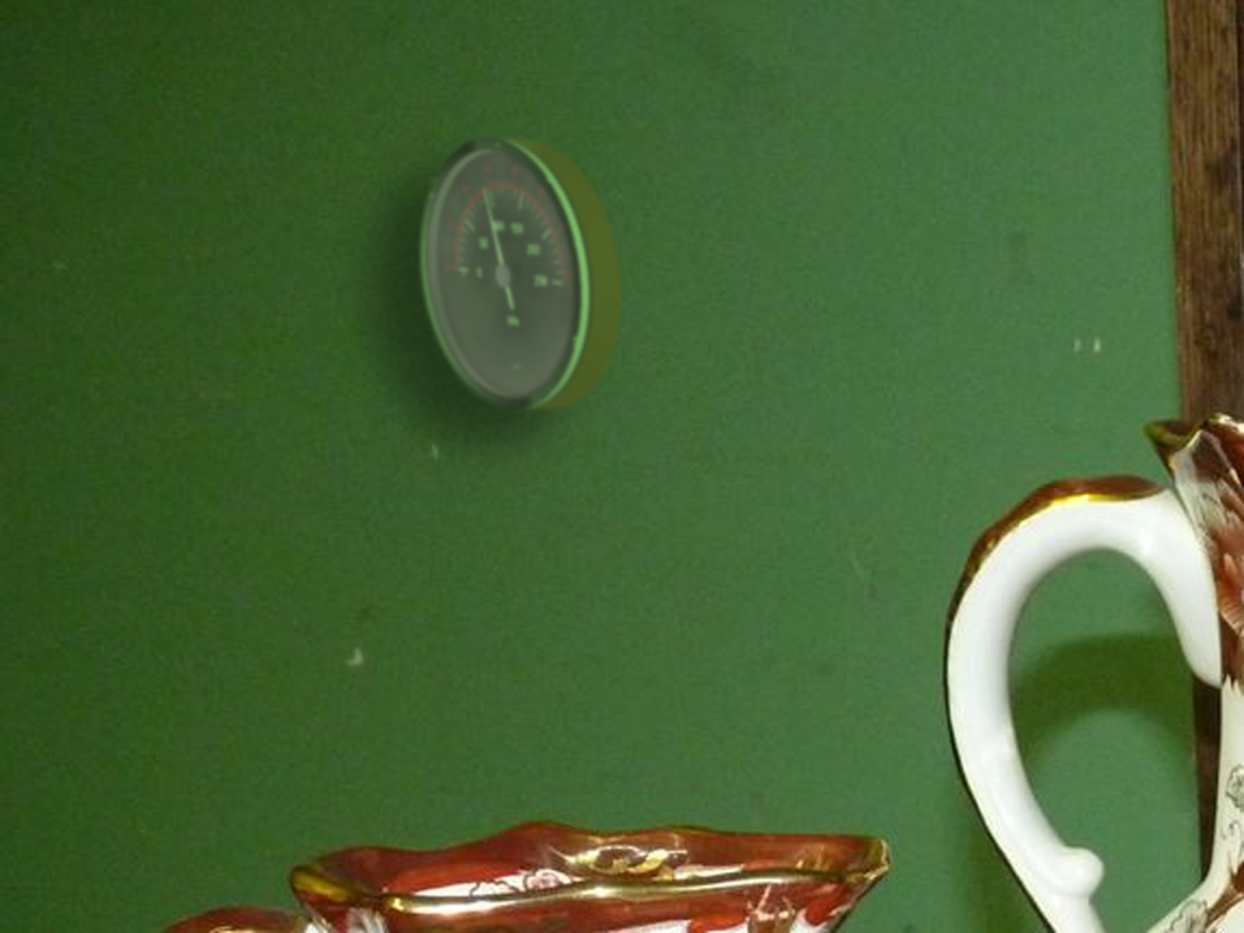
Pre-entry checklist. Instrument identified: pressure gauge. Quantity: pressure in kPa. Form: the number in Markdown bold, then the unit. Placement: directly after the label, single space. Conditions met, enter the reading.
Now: **100** kPa
